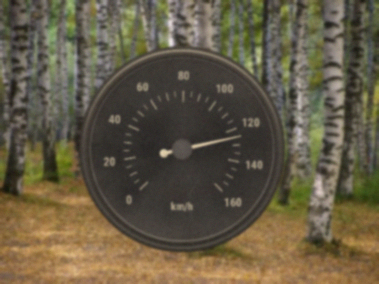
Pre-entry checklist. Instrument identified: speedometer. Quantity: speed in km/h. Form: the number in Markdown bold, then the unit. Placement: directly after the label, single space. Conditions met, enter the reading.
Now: **125** km/h
